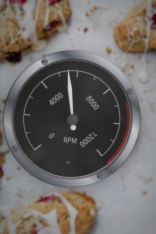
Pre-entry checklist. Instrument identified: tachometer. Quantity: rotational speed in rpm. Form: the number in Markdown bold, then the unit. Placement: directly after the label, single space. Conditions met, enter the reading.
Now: **5500** rpm
